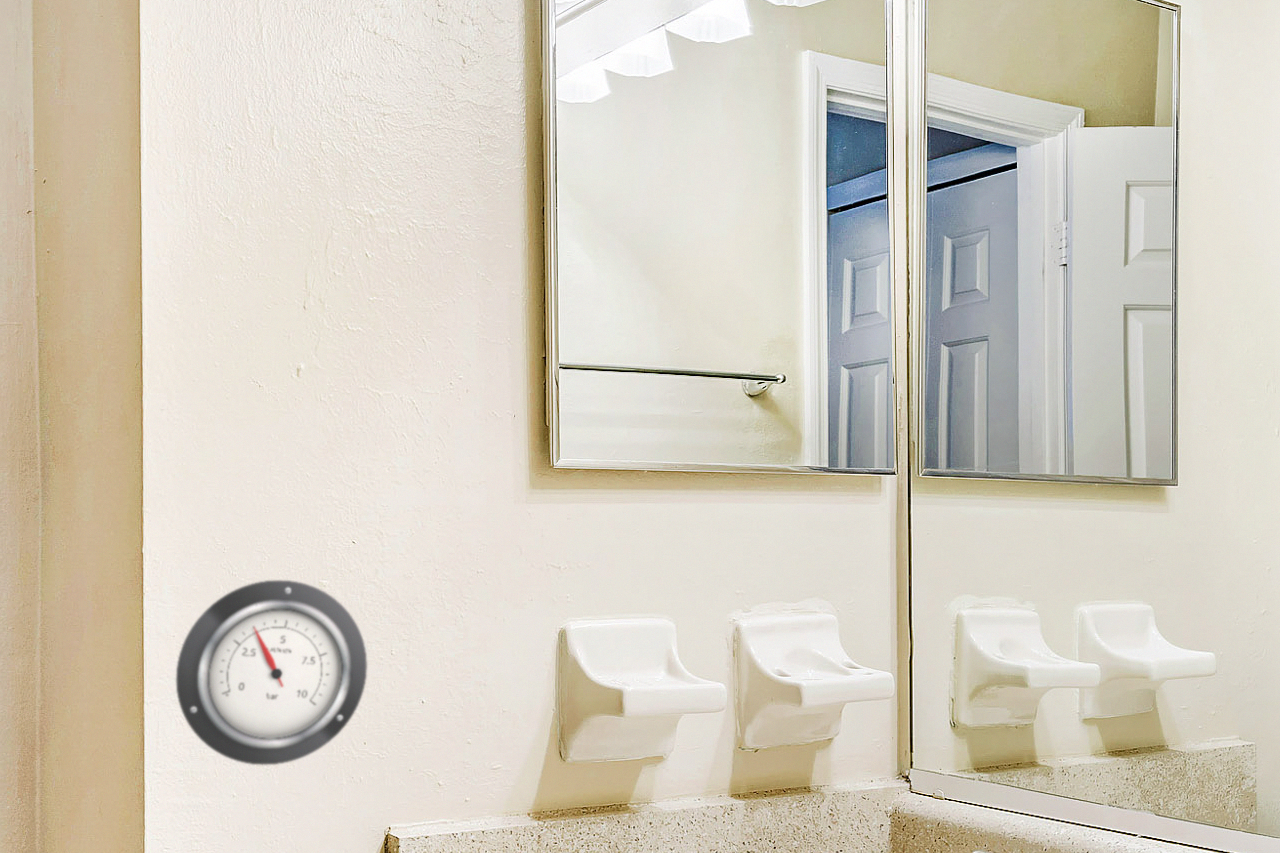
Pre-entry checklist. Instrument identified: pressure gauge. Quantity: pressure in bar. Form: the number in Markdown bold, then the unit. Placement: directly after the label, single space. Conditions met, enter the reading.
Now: **3.5** bar
